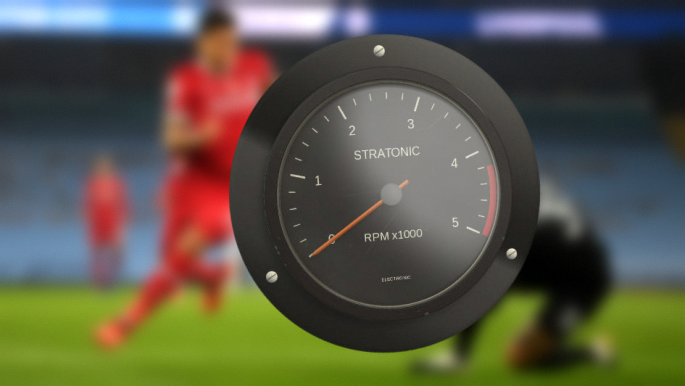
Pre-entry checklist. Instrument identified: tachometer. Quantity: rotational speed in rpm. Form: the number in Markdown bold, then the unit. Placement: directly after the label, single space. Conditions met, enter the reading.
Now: **0** rpm
